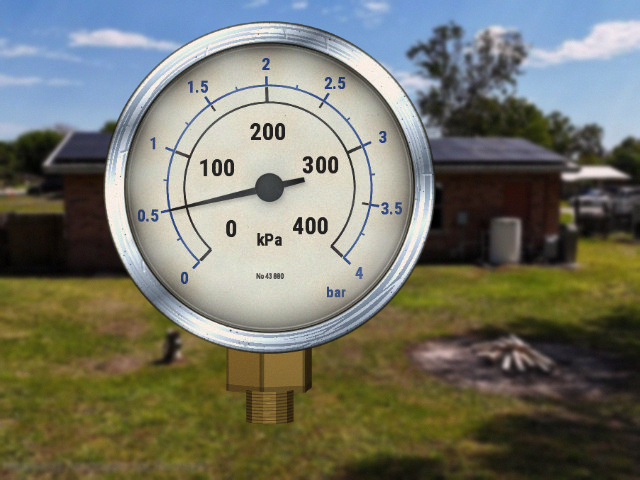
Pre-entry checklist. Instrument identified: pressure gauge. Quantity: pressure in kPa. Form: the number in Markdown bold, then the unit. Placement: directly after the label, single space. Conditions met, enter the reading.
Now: **50** kPa
